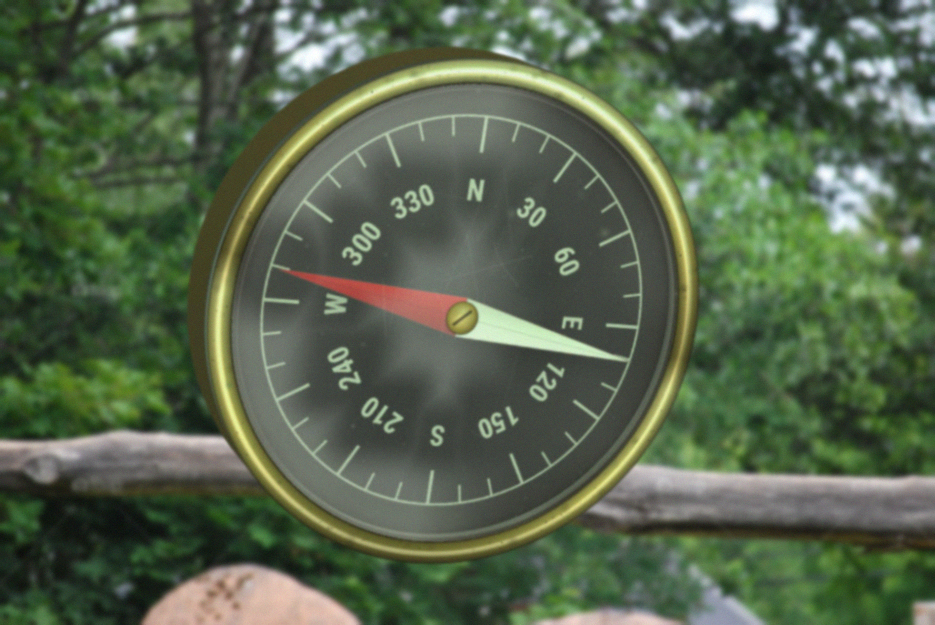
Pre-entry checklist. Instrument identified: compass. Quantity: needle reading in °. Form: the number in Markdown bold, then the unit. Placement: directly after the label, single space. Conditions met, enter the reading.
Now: **280** °
